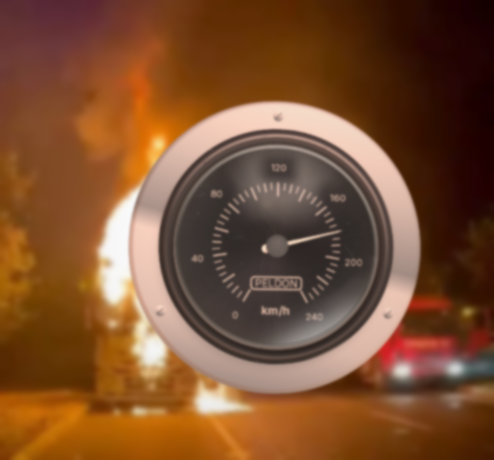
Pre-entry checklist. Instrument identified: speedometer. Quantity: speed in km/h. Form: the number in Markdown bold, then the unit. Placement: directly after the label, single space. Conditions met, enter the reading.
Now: **180** km/h
